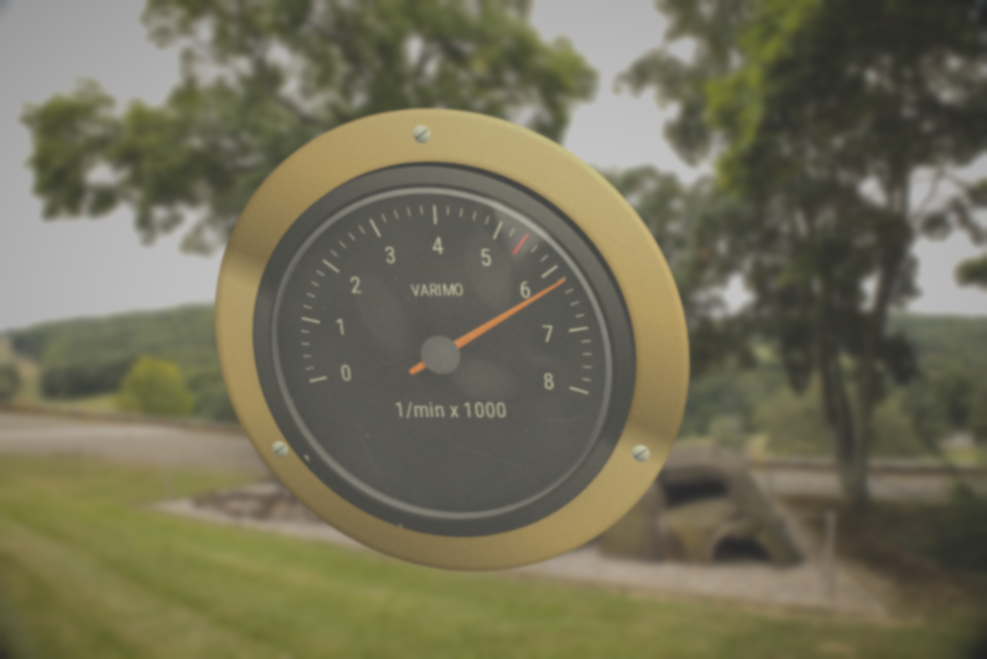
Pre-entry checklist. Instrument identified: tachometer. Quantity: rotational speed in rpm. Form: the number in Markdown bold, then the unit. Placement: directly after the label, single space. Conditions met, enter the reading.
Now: **6200** rpm
